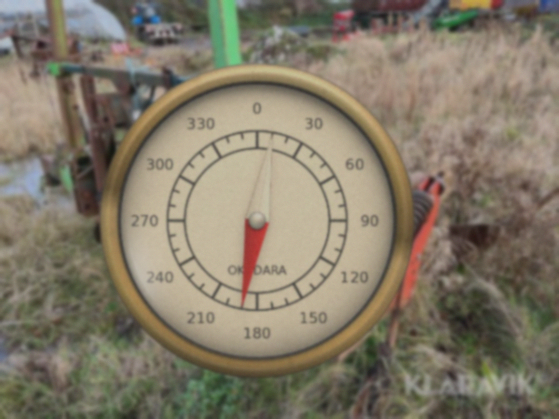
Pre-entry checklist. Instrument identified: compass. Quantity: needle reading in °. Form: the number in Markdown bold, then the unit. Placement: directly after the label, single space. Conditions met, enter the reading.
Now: **190** °
